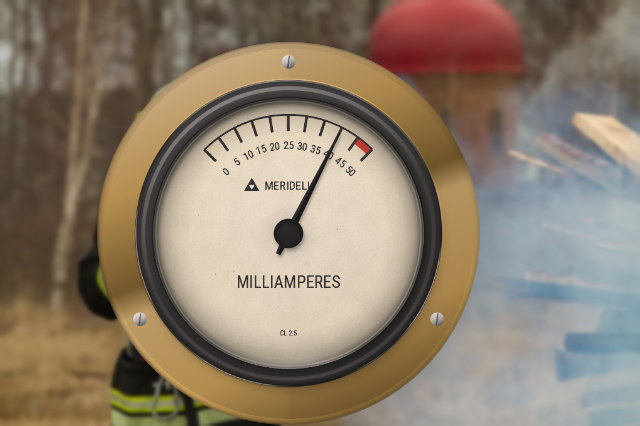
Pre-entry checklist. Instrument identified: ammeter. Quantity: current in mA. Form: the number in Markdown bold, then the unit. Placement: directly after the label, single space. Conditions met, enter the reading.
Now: **40** mA
